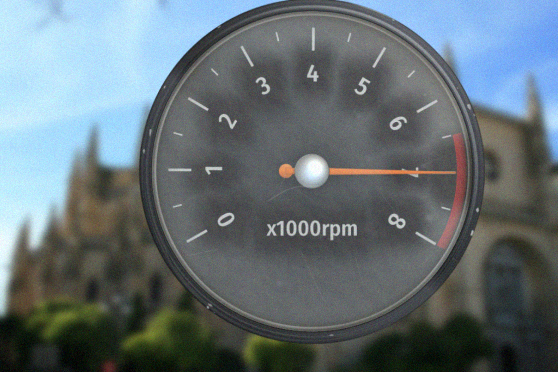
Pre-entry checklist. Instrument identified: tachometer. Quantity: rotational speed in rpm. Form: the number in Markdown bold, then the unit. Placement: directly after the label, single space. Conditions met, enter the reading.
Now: **7000** rpm
